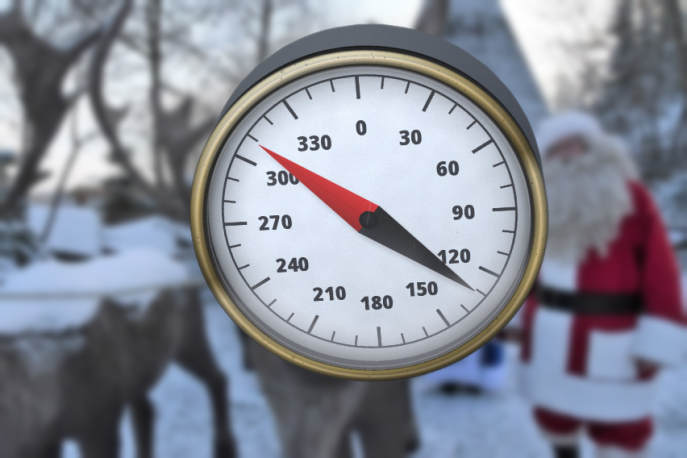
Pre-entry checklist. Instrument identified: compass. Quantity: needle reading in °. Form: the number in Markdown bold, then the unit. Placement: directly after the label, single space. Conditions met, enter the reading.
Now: **310** °
